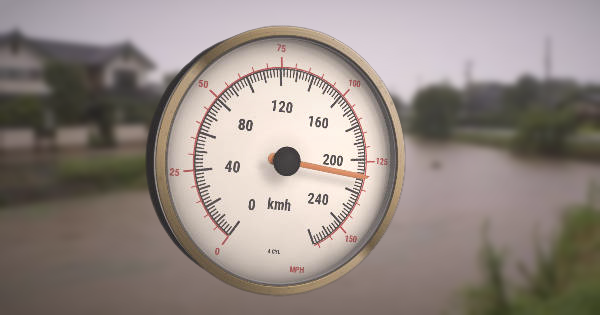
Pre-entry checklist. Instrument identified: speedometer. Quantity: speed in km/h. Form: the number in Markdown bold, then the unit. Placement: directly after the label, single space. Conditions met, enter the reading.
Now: **210** km/h
